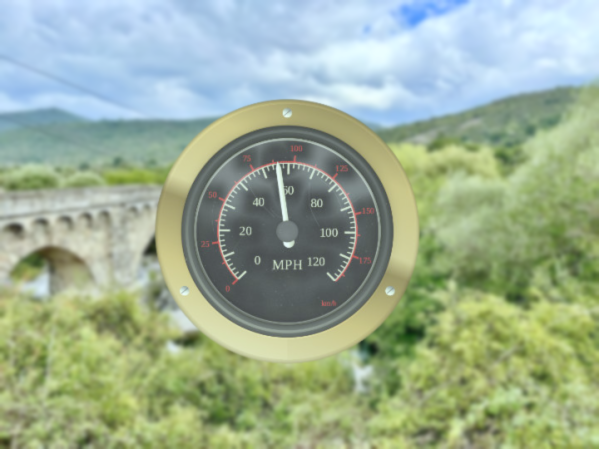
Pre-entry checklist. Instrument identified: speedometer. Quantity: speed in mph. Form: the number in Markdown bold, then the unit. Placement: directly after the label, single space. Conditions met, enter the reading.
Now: **56** mph
